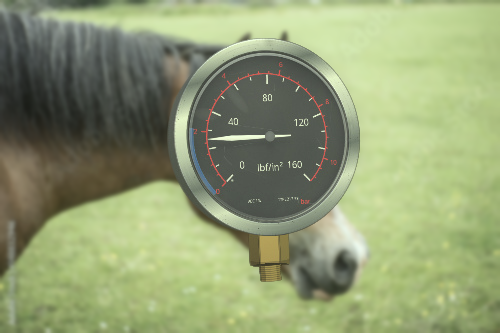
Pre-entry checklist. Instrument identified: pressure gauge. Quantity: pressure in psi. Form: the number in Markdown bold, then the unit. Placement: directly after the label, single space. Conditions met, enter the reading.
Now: **25** psi
